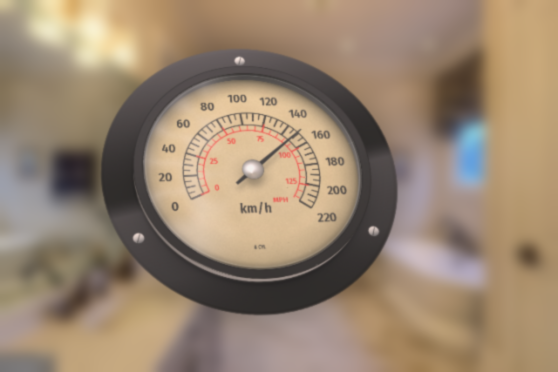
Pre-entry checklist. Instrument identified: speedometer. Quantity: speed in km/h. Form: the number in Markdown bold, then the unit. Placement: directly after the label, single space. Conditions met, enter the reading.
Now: **150** km/h
